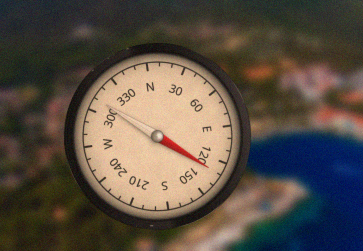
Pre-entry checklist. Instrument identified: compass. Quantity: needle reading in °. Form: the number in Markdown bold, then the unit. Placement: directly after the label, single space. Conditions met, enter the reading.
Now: **130** °
